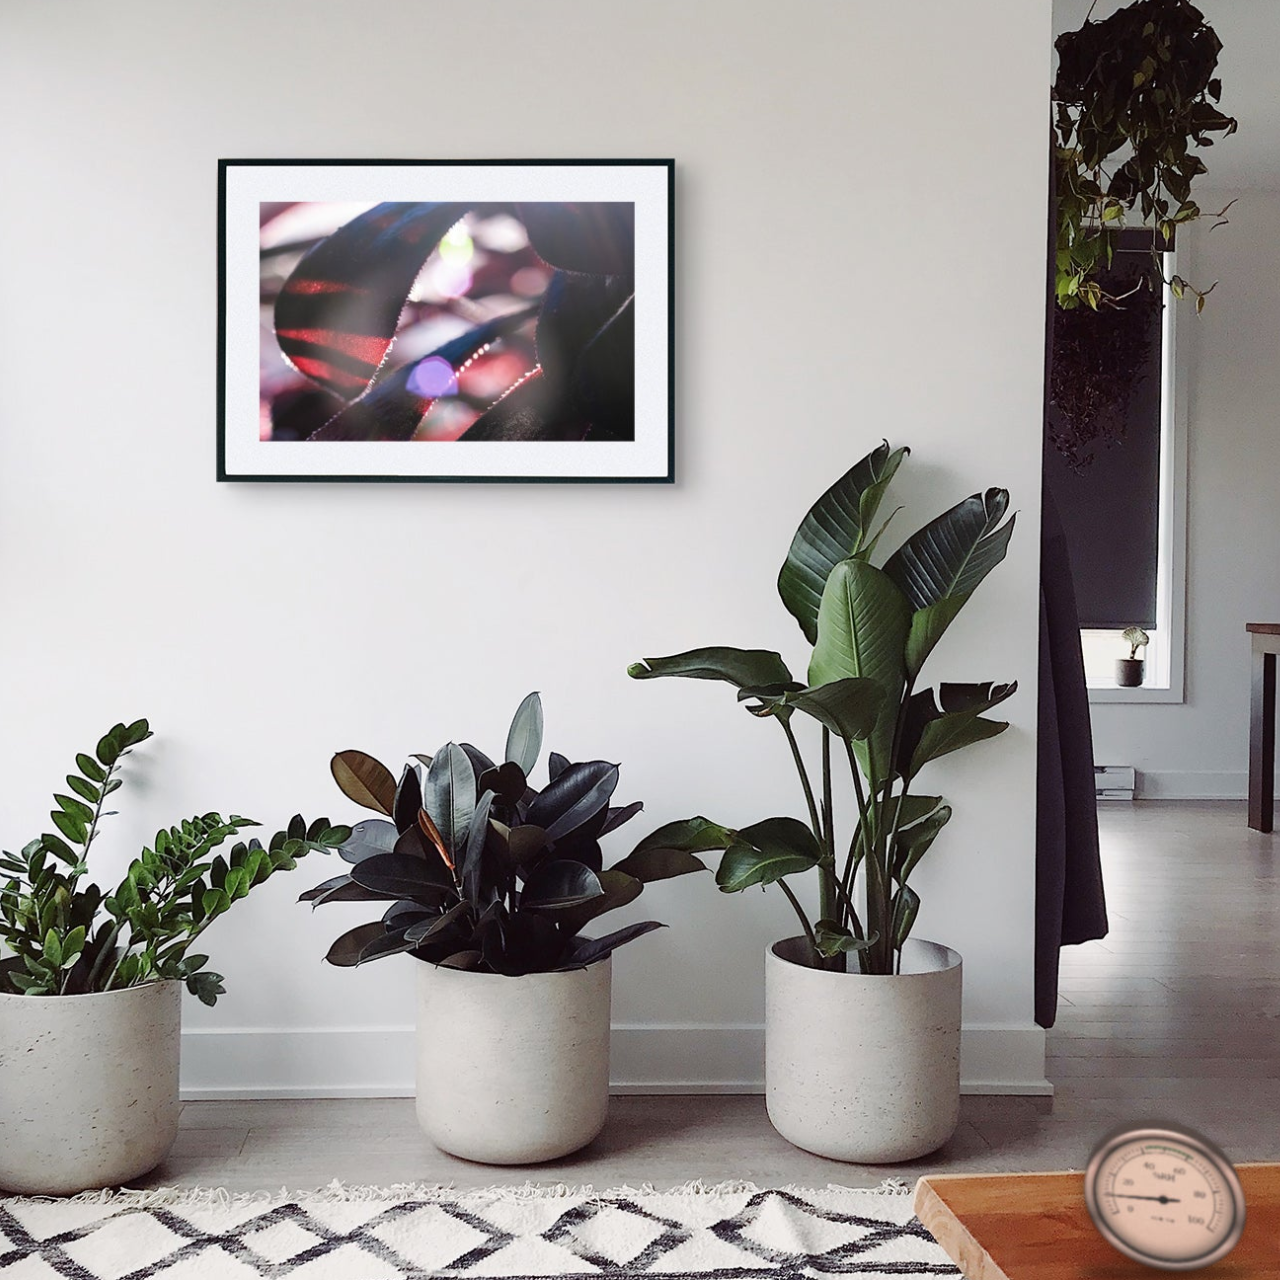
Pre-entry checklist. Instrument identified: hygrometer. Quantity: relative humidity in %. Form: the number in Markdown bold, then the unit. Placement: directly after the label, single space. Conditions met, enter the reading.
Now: **10** %
